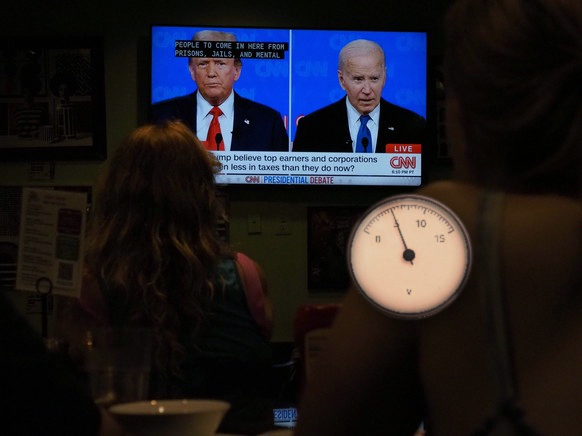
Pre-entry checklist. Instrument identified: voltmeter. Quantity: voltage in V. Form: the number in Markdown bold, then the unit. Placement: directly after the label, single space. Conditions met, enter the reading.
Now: **5** V
